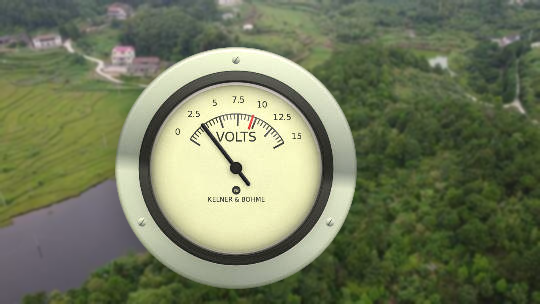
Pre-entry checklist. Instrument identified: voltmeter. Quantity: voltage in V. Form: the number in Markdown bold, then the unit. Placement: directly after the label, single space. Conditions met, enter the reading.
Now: **2.5** V
